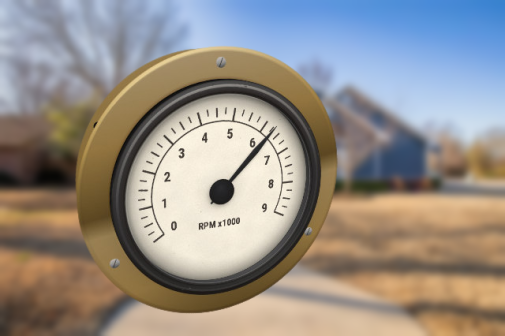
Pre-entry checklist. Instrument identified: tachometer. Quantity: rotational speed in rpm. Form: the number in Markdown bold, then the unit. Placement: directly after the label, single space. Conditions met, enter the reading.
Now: **6250** rpm
